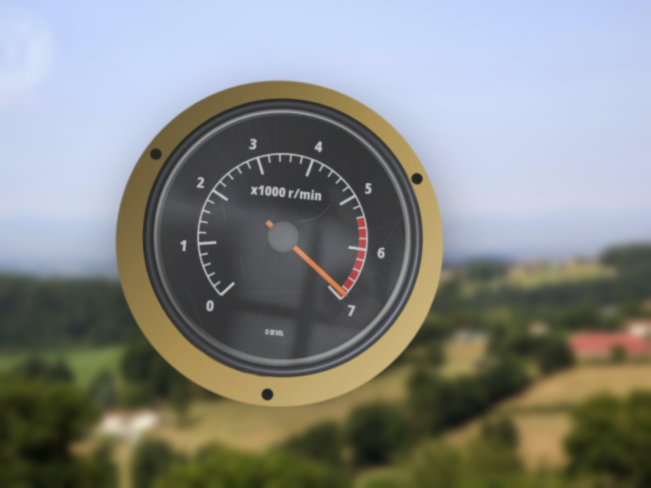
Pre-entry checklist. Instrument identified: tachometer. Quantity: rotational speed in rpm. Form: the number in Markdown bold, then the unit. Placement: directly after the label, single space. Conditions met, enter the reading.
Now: **6900** rpm
